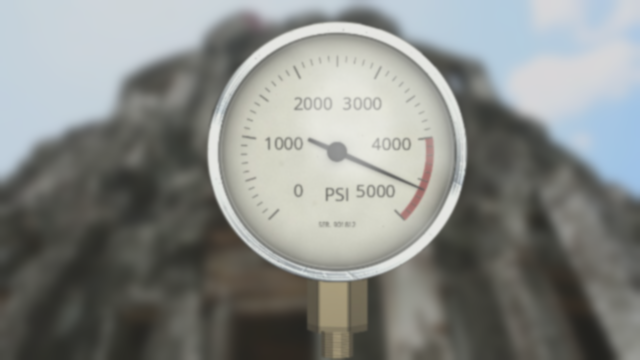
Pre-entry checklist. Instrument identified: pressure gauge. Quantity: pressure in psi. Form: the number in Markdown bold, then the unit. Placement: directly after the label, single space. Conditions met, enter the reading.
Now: **4600** psi
